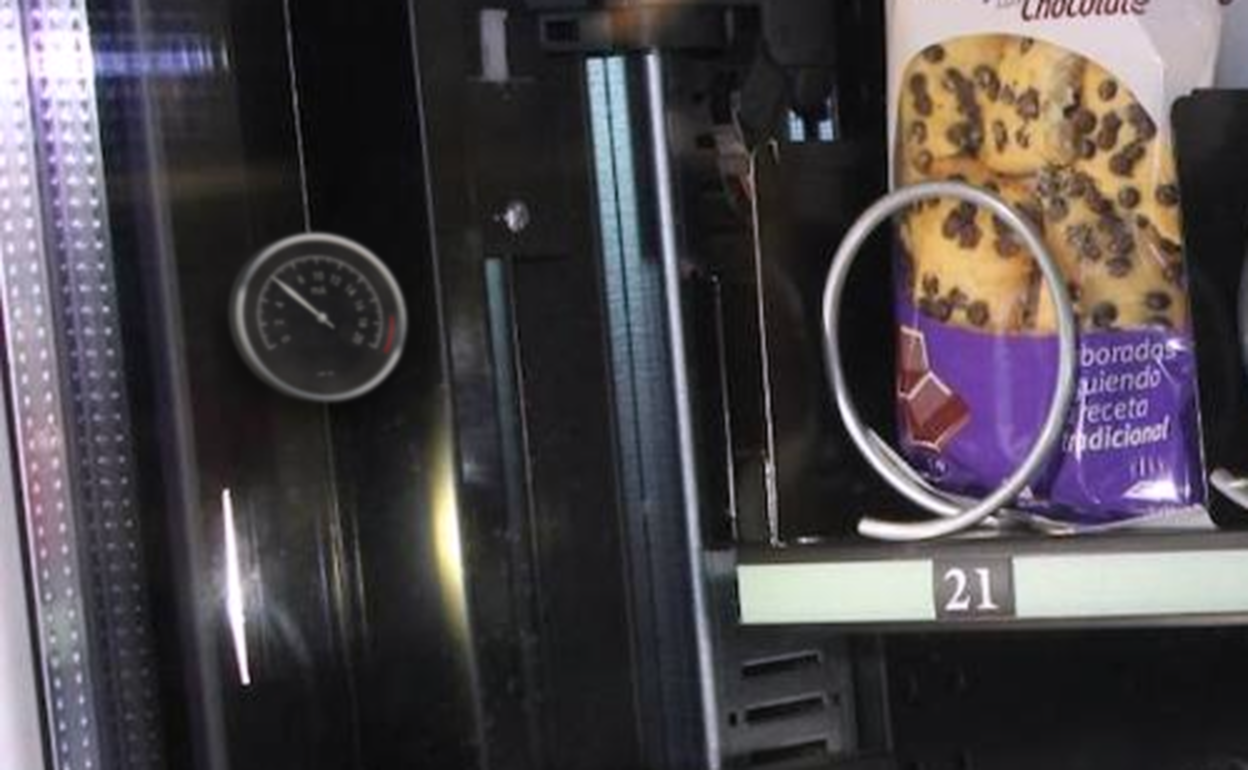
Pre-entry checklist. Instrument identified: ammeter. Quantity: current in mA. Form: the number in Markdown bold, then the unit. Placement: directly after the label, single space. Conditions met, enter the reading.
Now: **6** mA
